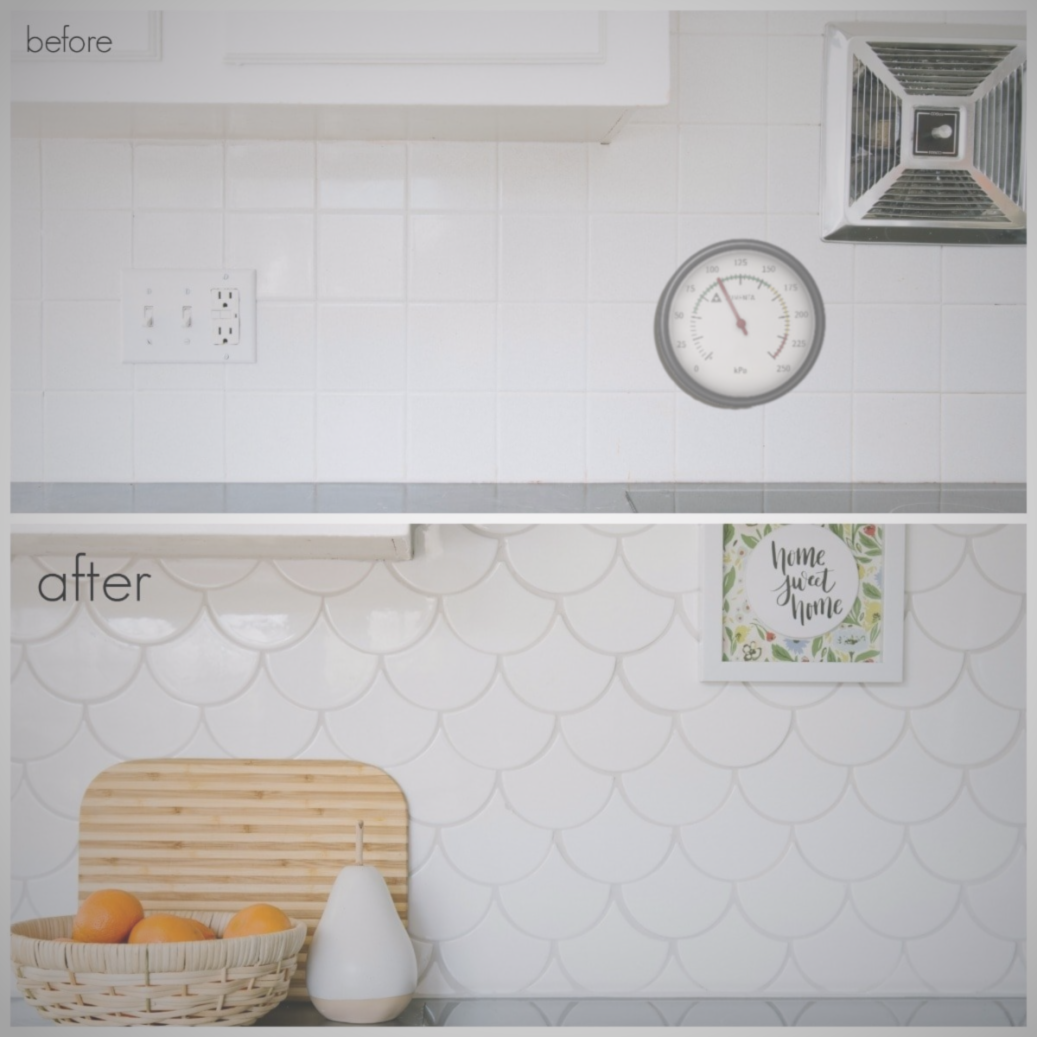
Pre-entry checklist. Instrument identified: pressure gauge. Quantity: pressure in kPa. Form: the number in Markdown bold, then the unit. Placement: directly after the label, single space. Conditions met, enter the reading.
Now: **100** kPa
